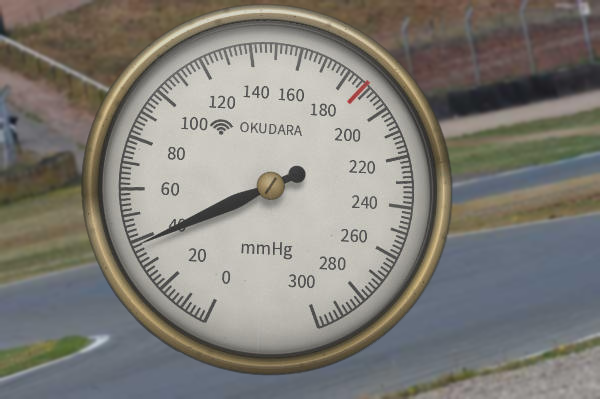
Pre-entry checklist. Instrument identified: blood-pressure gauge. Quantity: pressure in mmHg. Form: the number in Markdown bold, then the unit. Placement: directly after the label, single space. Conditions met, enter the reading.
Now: **38** mmHg
